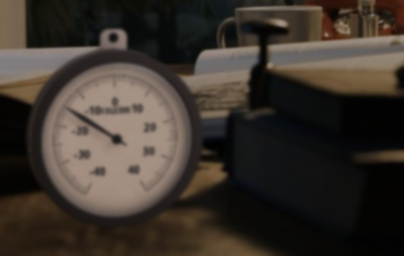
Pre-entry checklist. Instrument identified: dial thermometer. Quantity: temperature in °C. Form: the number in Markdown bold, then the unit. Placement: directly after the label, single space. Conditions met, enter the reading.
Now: **-15** °C
